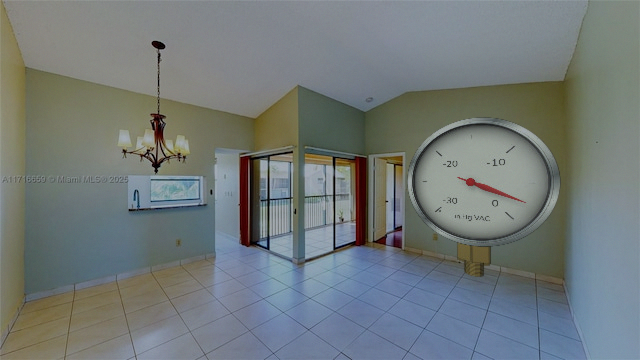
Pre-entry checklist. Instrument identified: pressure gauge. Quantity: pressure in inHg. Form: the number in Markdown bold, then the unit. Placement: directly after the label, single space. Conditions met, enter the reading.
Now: **-2.5** inHg
